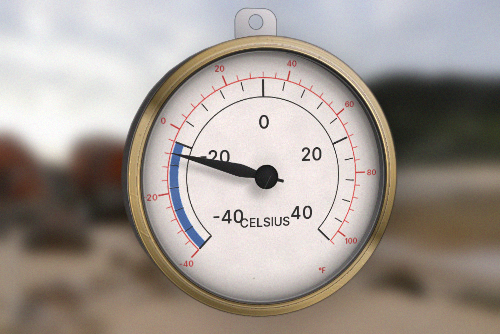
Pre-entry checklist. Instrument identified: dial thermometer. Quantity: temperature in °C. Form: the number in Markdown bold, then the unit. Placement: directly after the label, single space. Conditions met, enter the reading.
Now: **-22** °C
